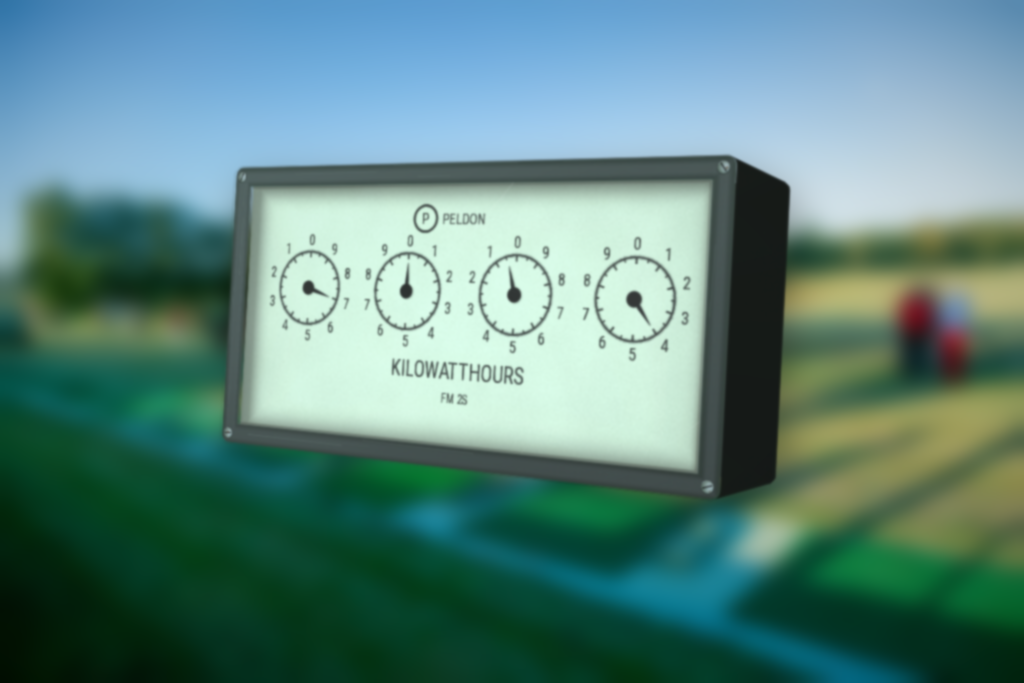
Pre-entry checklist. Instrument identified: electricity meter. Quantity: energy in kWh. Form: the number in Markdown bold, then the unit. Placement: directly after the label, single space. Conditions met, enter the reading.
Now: **7004** kWh
